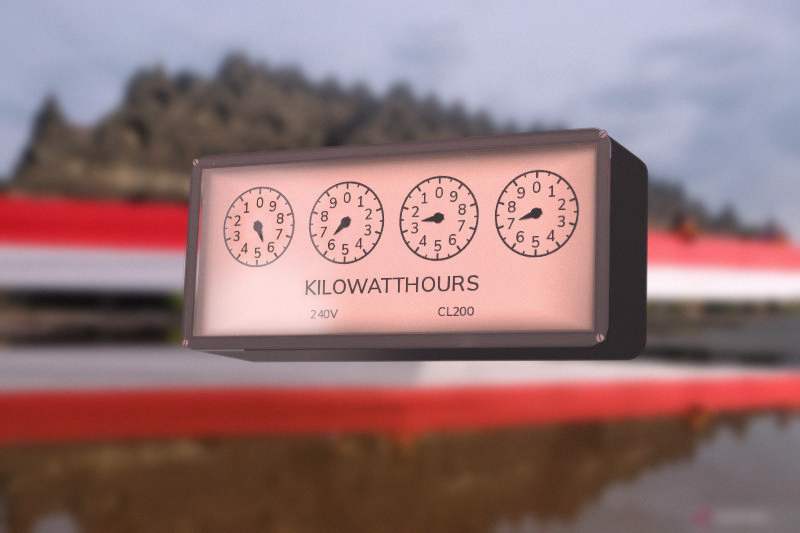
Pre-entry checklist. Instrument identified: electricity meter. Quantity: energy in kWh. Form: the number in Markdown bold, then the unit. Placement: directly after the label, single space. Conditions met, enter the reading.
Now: **5627** kWh
